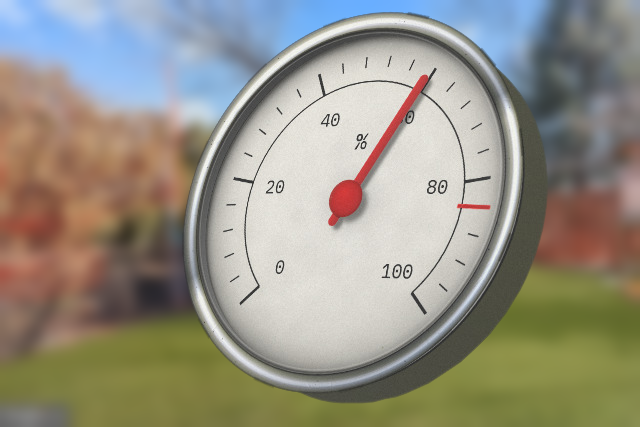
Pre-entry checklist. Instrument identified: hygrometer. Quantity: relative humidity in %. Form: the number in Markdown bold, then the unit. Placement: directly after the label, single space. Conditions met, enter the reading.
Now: **60** %
